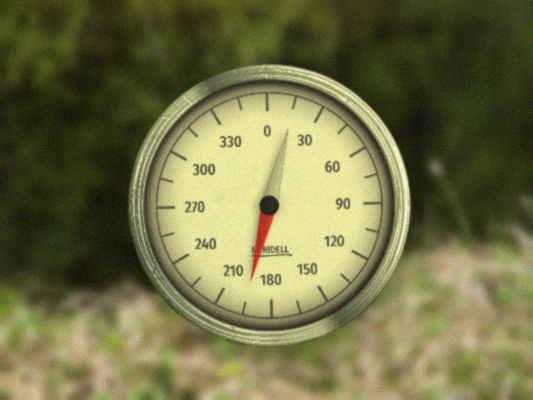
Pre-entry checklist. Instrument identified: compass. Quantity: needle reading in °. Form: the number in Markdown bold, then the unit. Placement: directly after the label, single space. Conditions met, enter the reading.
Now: **195** °
